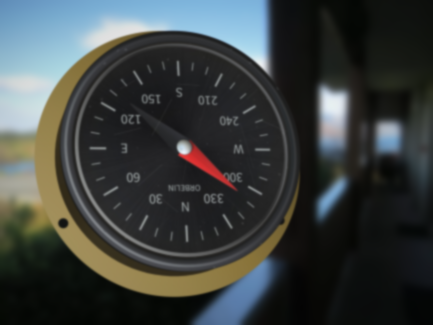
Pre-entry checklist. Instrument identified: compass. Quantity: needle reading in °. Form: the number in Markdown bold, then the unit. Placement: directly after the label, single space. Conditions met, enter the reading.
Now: **310** °
